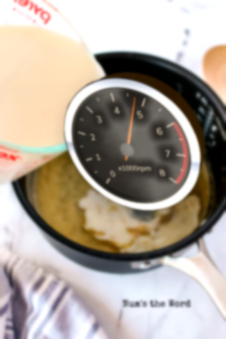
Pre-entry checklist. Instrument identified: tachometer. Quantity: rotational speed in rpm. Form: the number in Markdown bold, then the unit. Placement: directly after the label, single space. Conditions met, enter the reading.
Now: **4750** rpm
